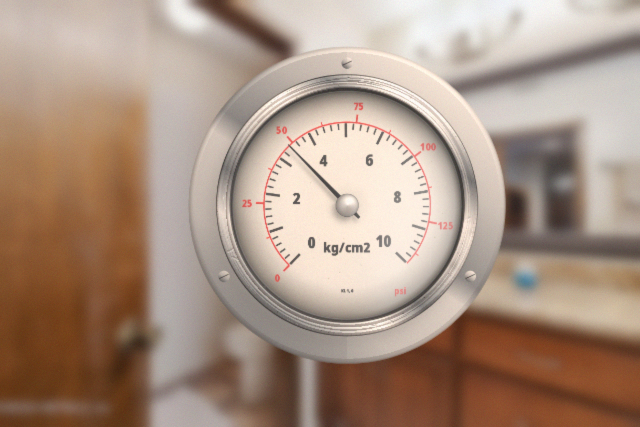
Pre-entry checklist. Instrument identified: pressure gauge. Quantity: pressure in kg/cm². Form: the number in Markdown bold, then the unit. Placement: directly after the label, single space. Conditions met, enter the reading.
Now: **3.4** kg/cm²
